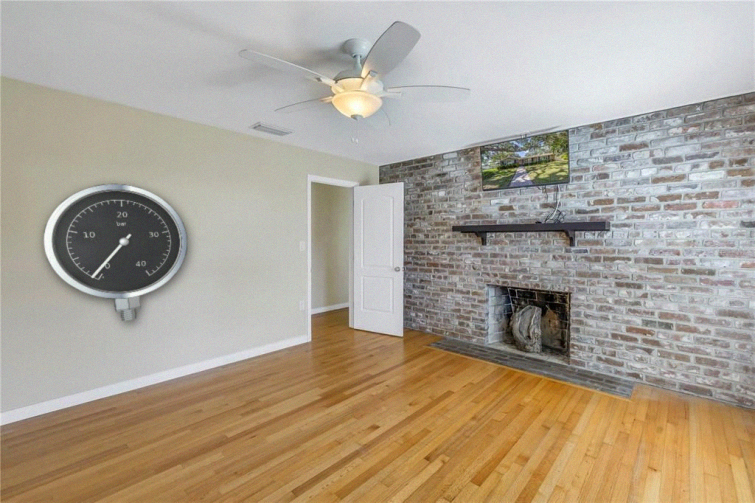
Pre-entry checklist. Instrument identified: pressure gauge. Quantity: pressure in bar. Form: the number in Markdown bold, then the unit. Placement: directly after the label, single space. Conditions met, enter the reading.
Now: **1** bar
